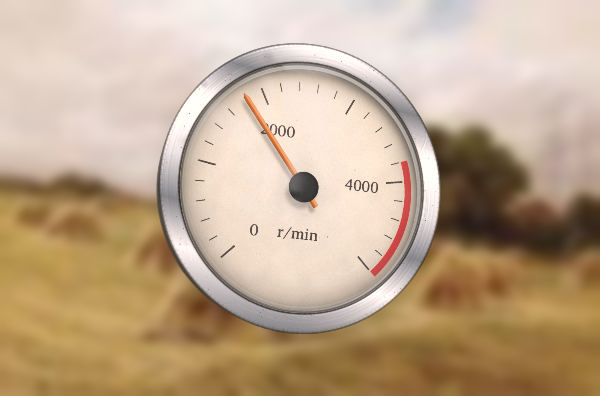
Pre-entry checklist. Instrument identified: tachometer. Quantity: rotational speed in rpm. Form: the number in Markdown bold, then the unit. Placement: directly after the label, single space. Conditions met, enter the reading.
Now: **1800** rpm
